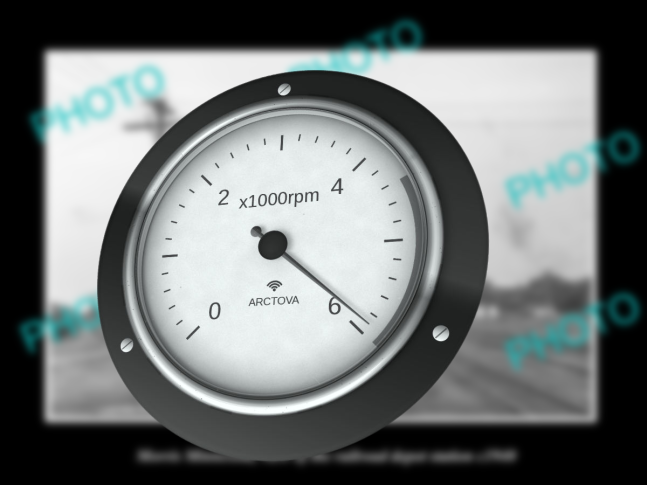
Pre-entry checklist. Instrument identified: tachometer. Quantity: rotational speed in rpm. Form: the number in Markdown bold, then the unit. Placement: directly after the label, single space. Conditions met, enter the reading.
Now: **5900** rpm
